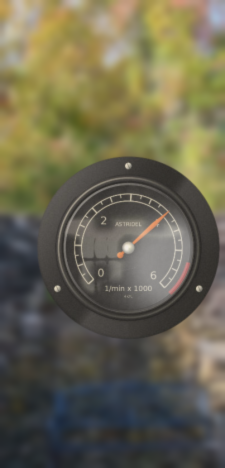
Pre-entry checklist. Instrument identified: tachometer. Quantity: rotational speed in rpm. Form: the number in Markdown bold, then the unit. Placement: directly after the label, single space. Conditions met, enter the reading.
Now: **4000** rpm
